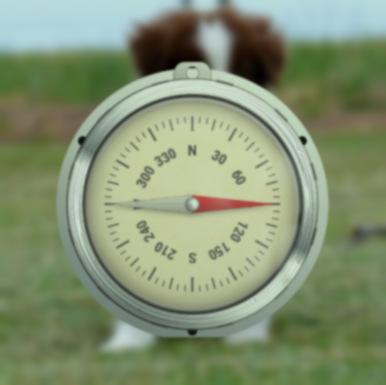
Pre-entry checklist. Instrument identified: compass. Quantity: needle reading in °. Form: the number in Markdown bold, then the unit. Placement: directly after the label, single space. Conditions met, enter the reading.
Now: **90** °
